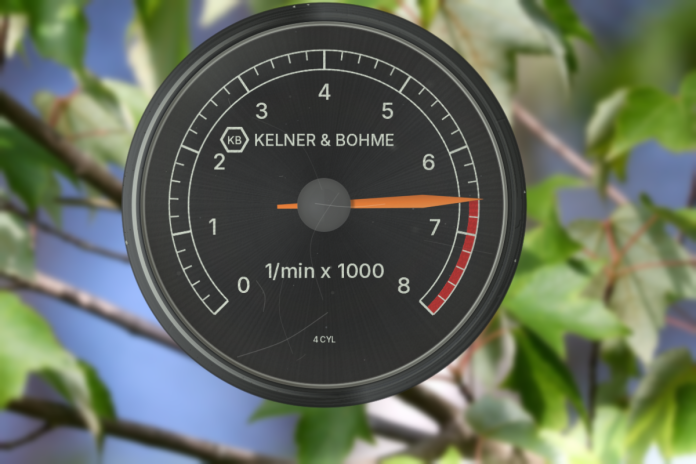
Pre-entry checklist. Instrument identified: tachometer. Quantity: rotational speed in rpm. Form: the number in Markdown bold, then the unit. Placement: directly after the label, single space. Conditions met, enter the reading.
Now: **6600** rpm
